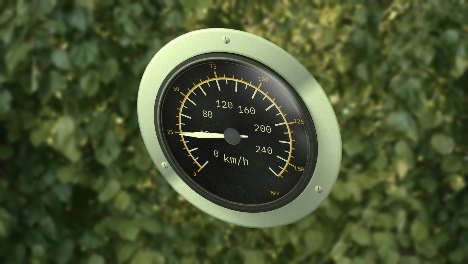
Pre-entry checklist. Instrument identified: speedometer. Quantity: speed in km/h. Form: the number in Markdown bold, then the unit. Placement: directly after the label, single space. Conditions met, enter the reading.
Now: **40** km/h
